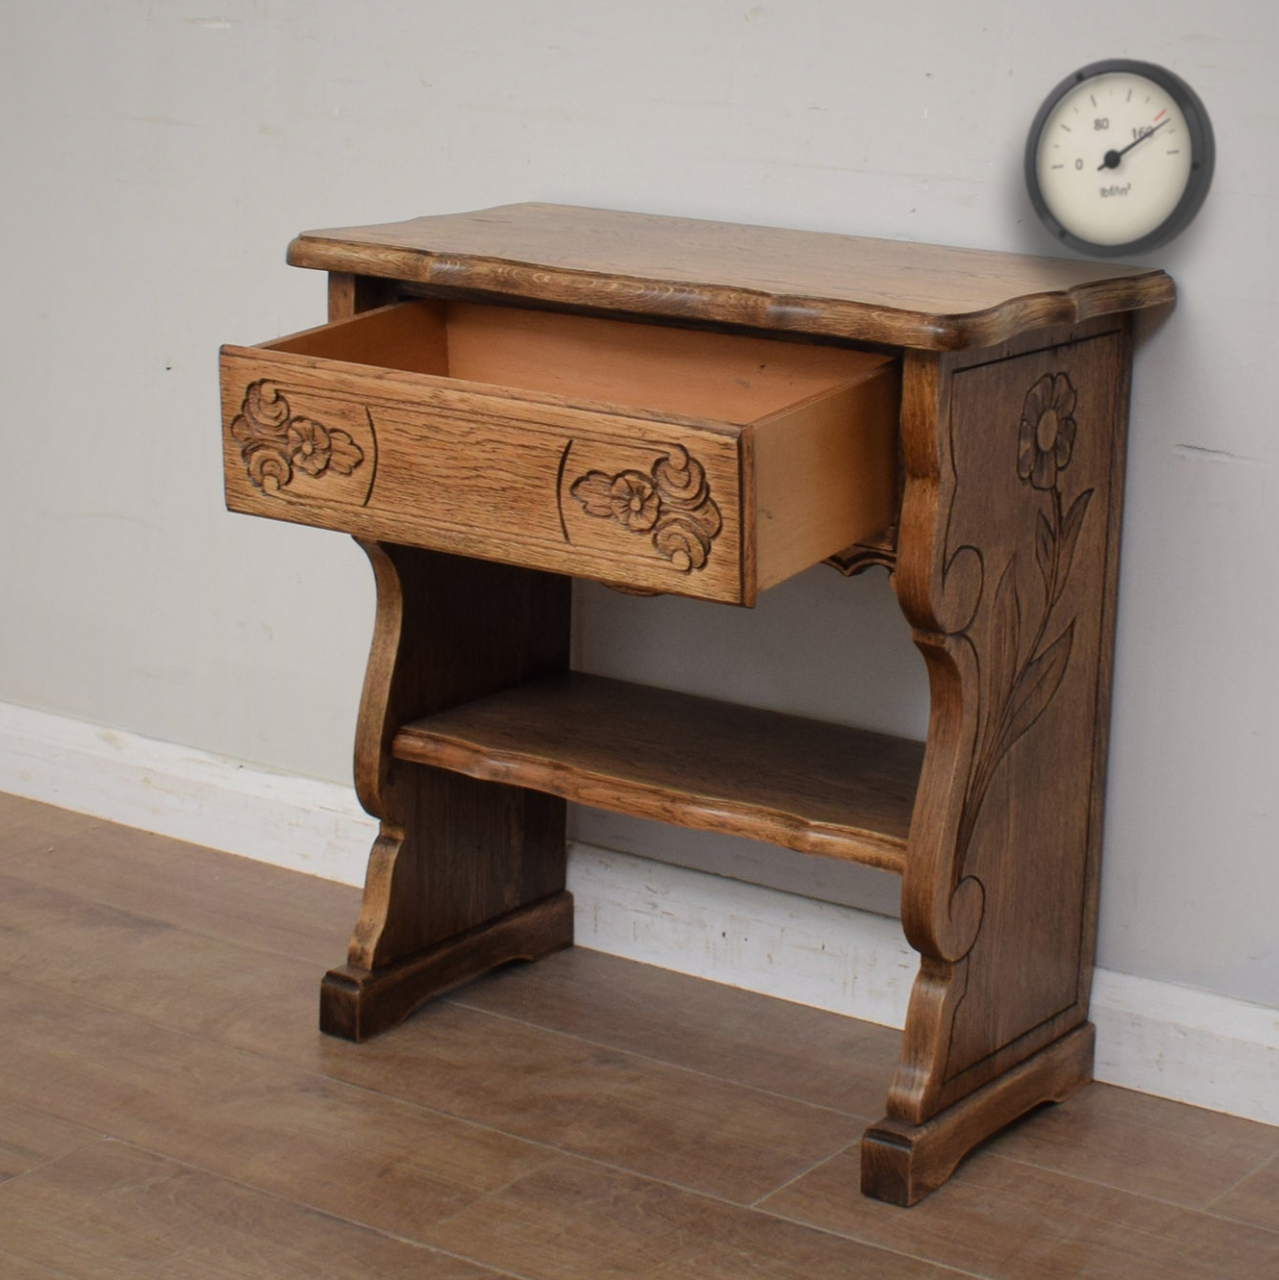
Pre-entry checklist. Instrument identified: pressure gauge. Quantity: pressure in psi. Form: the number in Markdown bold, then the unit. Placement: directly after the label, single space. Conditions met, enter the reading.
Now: **170** psi
